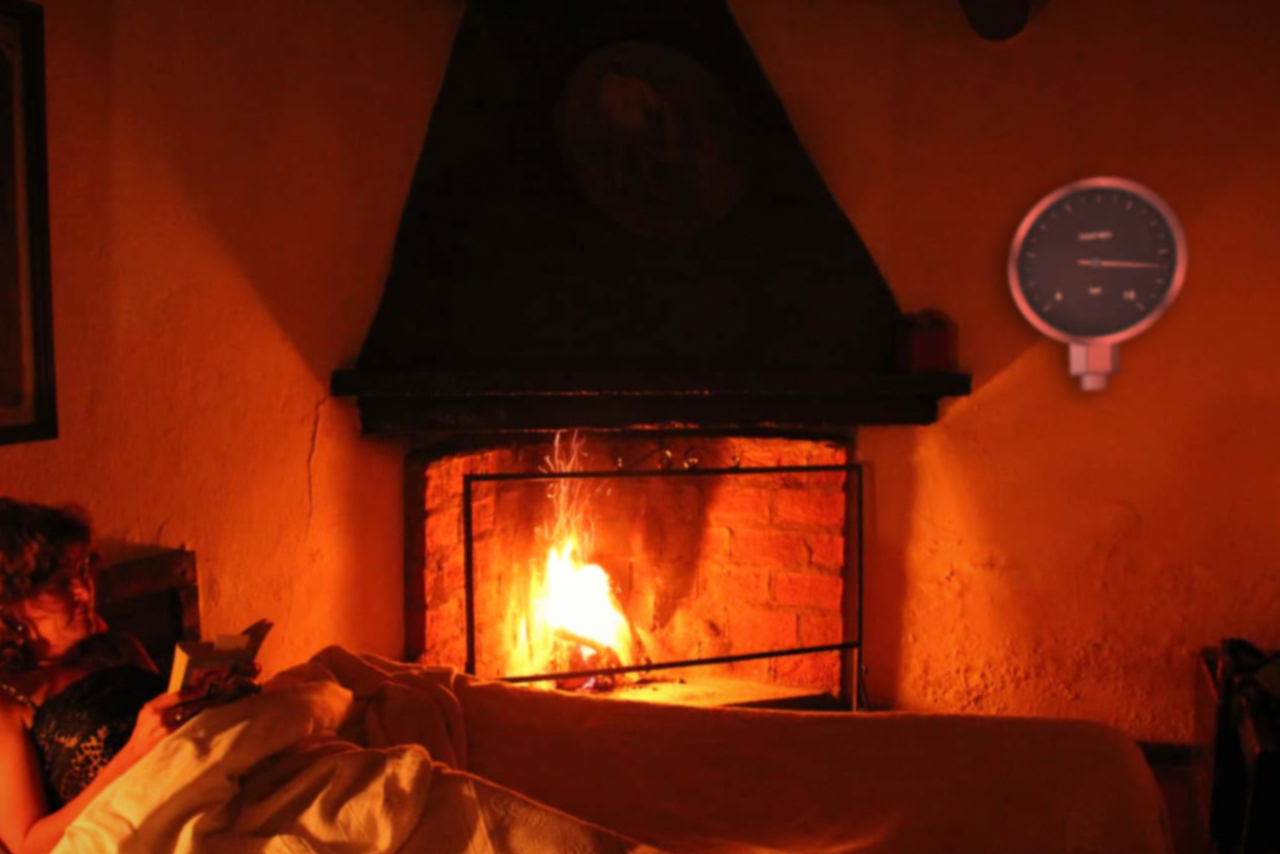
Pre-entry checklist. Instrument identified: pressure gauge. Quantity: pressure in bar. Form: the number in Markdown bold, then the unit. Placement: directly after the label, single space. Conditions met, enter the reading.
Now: **8.5** bar
